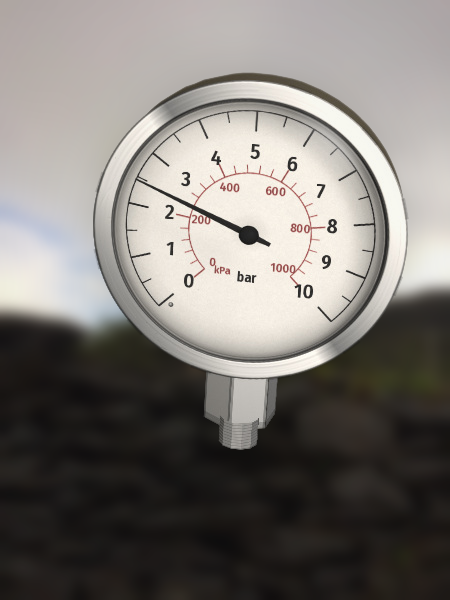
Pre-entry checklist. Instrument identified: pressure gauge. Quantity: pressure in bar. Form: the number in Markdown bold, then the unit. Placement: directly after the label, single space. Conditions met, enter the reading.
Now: **2.5** bar
